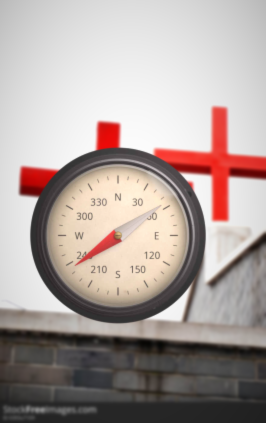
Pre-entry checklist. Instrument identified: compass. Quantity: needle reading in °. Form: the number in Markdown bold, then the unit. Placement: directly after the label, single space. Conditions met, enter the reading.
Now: **235** °
